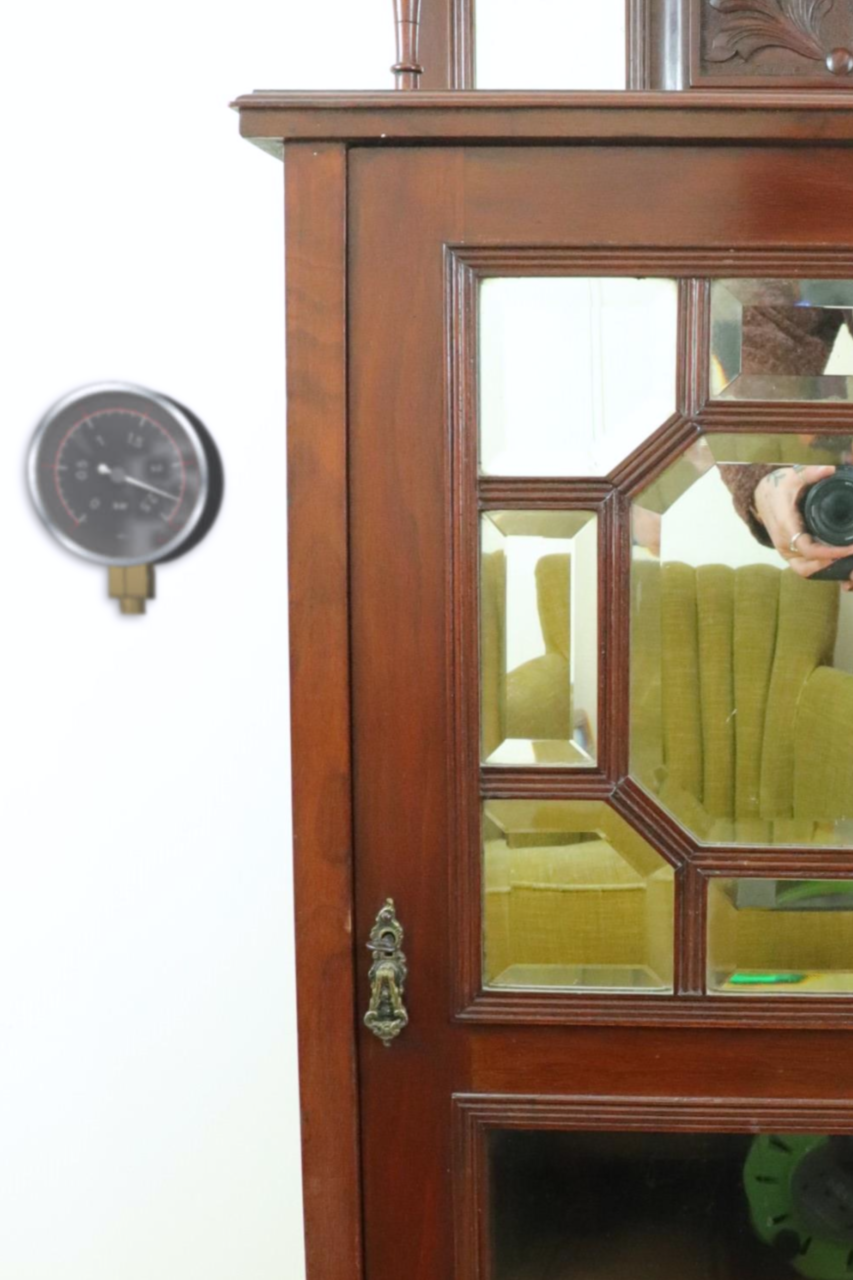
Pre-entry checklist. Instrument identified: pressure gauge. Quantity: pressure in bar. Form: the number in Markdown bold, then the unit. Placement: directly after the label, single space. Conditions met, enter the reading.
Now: **2.3** bar
